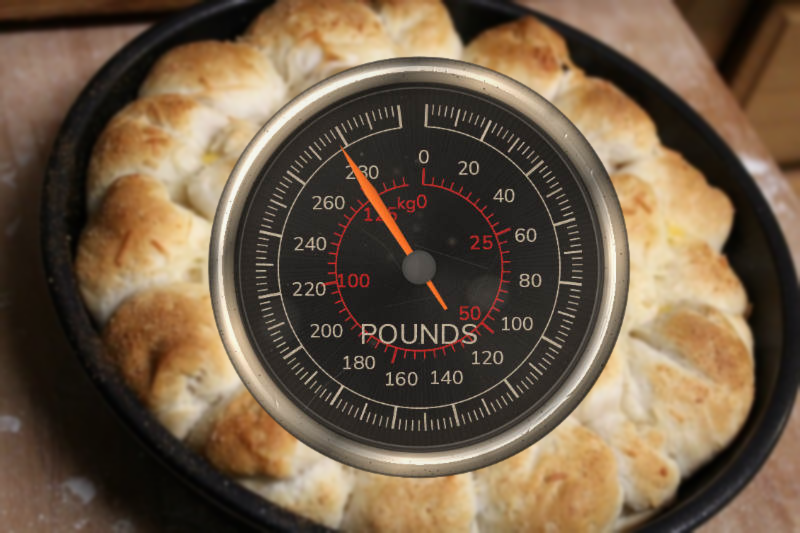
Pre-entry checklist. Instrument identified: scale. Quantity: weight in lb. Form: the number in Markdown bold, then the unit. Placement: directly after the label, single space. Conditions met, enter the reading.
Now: **278** lb
